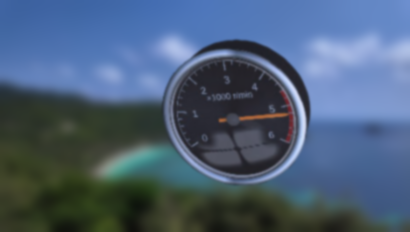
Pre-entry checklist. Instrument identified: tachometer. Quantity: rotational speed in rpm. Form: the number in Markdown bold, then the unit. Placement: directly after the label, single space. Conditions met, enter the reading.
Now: **5200** rpm
